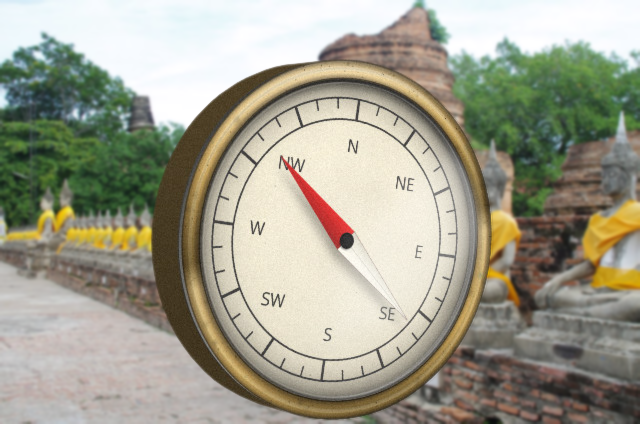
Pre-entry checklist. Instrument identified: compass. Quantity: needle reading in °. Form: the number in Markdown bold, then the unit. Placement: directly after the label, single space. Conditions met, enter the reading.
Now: **310** °
